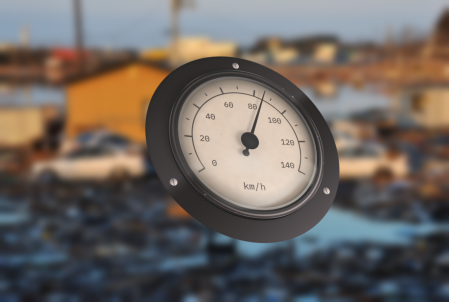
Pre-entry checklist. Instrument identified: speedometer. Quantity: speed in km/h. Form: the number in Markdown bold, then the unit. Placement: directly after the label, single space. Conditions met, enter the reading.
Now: **85** km/h
